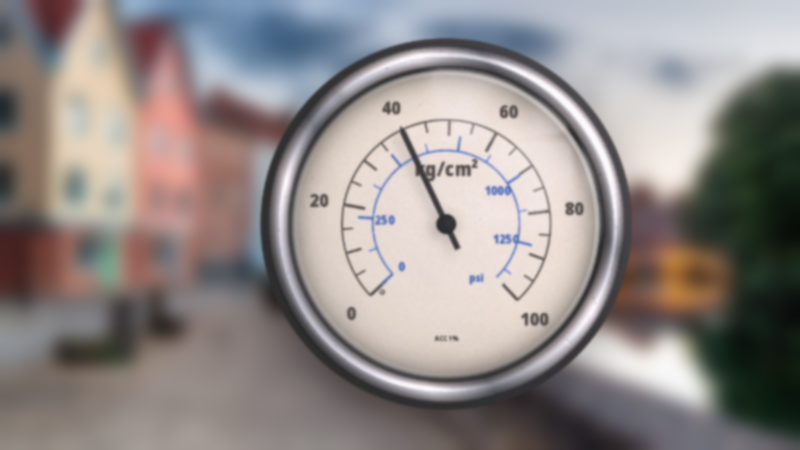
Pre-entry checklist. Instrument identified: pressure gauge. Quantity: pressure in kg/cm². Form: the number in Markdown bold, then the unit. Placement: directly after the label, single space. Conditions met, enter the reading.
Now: **40** kg/cm²
